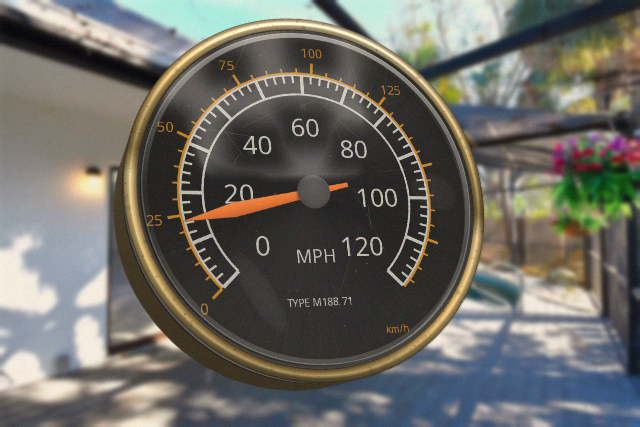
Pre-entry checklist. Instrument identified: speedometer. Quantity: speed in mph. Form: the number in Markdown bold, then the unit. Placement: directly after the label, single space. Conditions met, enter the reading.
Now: **14** mph
